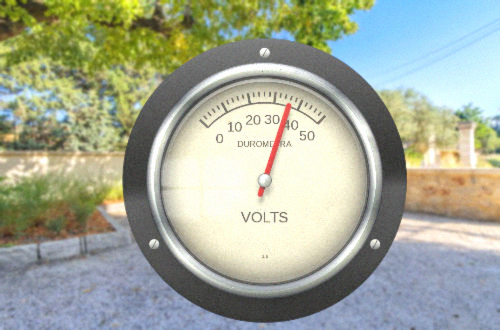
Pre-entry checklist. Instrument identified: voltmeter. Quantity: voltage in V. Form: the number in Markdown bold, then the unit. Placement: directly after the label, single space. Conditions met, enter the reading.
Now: **36** V
